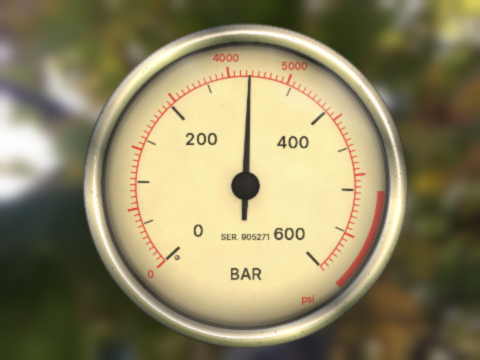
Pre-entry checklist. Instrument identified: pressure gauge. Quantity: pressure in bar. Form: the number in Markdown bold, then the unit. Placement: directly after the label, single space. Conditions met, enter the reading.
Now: **300** bar
